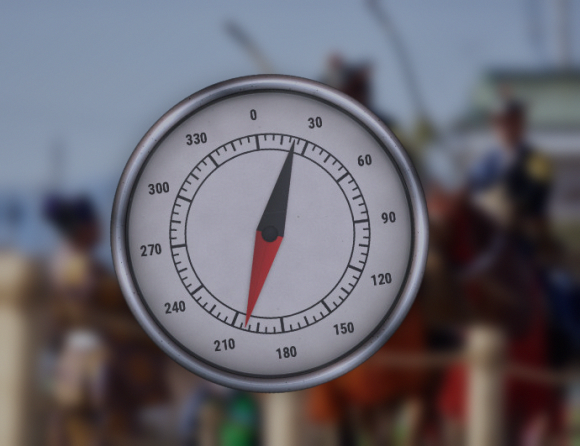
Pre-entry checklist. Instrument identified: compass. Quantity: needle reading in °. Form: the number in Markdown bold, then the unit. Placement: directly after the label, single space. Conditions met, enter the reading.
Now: **202.5** °
